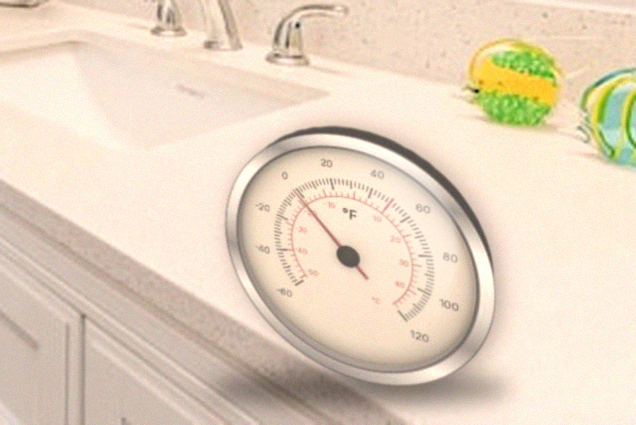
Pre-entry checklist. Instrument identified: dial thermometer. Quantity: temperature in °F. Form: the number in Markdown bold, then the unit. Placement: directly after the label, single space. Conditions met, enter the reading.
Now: **0** °F
